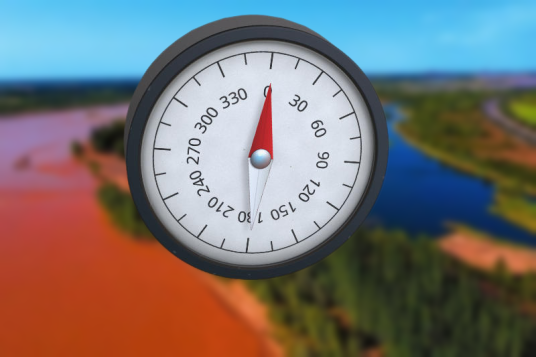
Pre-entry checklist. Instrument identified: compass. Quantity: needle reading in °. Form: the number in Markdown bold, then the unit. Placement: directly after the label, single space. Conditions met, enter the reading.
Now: **0** °
